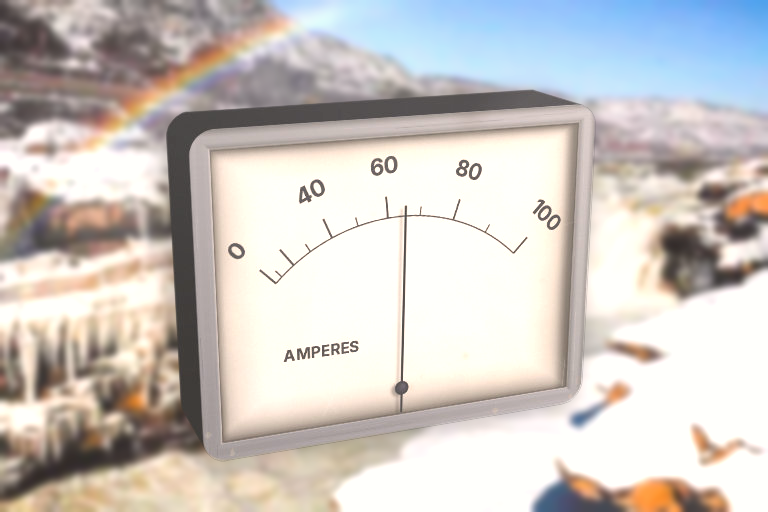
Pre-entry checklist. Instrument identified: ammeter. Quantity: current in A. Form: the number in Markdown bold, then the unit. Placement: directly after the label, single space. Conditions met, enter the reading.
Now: **65** A
